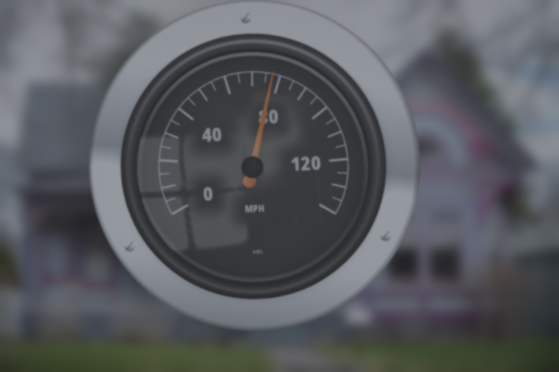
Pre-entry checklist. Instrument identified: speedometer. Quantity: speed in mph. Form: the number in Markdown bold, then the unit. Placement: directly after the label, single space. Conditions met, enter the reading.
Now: **77.5** mph
